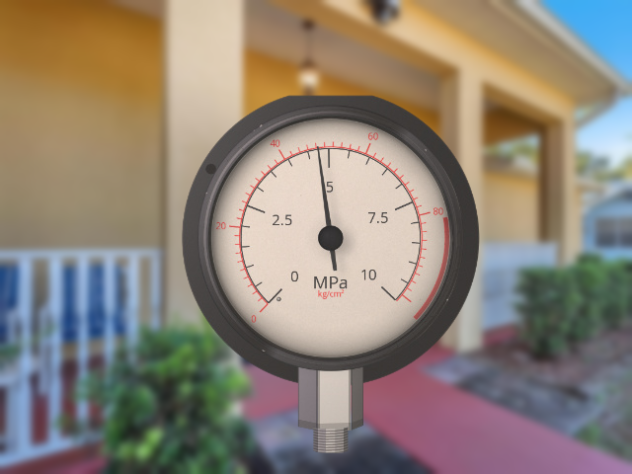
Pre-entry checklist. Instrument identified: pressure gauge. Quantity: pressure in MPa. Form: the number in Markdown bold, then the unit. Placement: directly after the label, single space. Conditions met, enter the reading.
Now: **4.75** MPa
